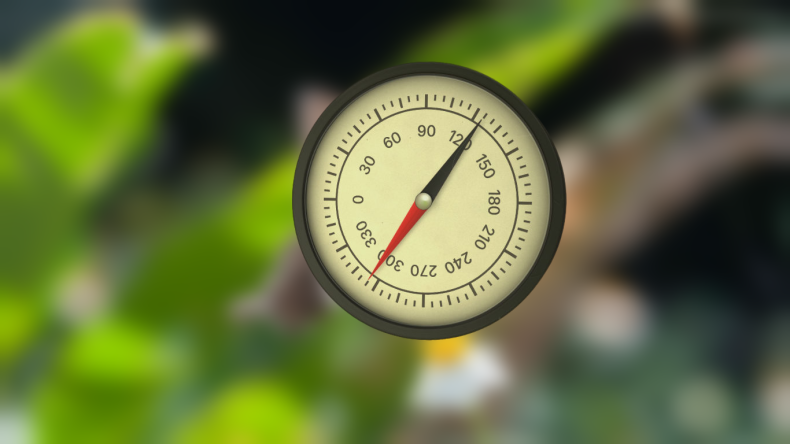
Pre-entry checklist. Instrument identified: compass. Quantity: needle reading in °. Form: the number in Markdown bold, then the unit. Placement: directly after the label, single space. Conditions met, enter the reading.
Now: **305** °
